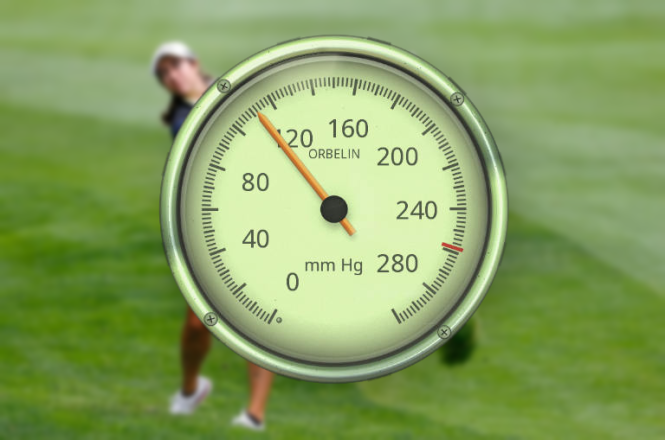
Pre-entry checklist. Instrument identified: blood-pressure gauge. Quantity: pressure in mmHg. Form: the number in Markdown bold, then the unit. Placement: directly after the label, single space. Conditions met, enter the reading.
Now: **112** mmHg
